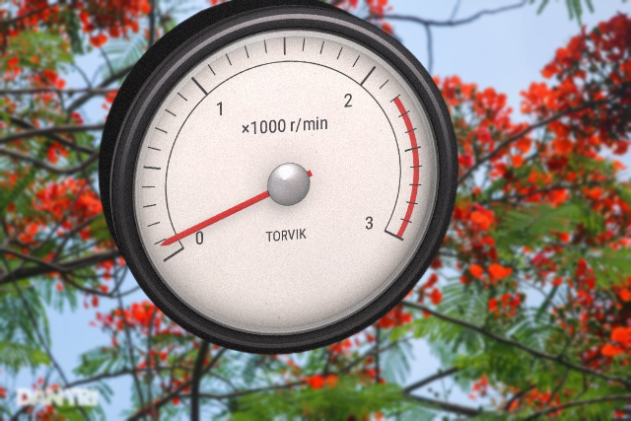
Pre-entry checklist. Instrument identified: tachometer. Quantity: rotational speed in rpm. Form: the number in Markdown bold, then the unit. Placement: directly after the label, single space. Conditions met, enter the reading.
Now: **100** rpm
